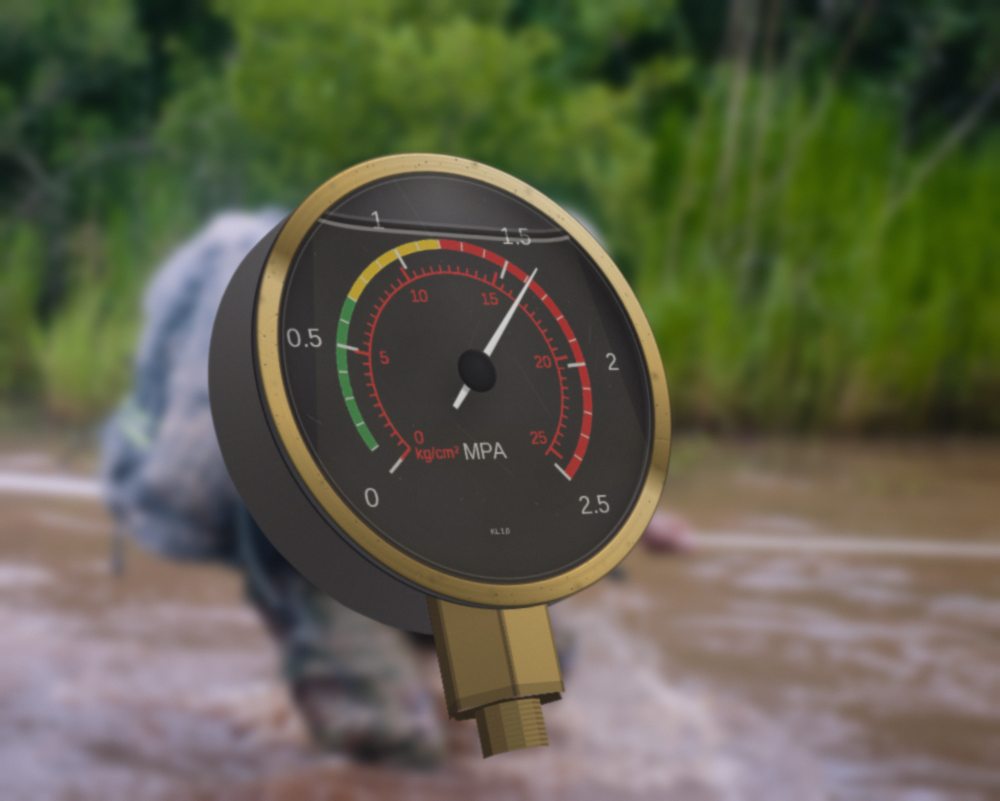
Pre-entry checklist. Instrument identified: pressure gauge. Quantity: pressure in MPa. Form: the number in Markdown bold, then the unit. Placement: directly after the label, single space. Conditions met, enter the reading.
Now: **1.6** MPa
